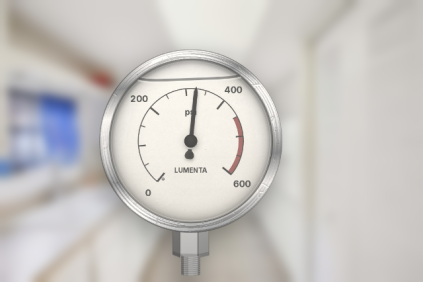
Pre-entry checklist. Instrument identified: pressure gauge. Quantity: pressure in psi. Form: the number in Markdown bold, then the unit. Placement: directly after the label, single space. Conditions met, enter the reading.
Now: **325** psi
